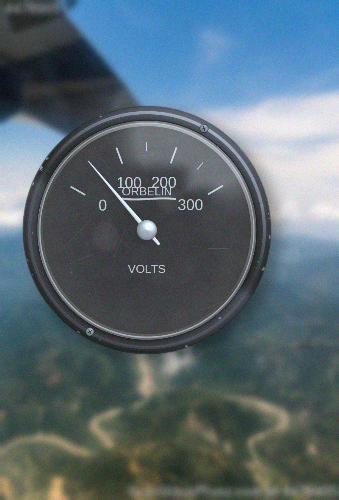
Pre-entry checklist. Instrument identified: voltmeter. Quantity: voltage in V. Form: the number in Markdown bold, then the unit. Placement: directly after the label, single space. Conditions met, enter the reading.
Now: **50** V
